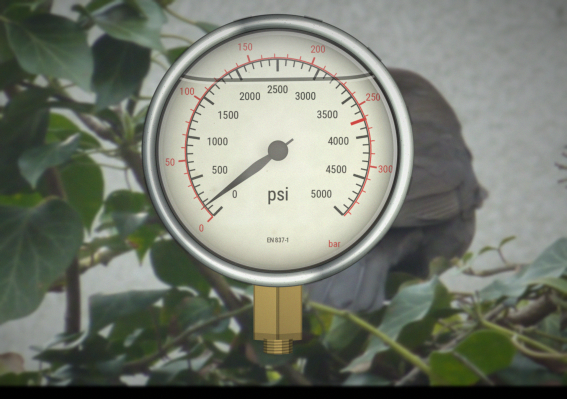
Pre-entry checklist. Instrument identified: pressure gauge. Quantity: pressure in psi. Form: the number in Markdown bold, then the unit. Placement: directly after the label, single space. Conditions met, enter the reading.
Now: **150** psi
